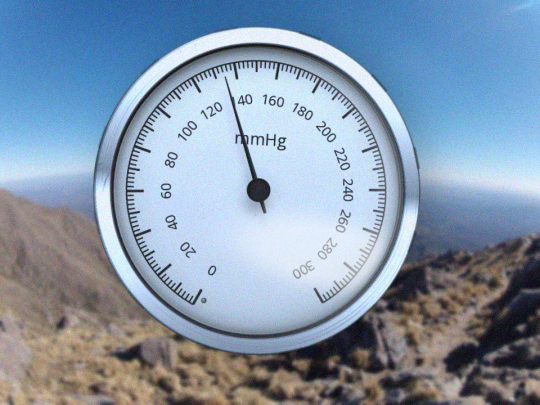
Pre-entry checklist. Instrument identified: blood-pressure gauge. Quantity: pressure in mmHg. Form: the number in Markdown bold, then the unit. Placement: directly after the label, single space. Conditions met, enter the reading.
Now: **134** mmHg
